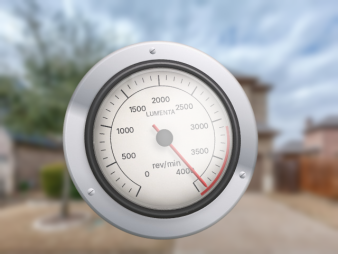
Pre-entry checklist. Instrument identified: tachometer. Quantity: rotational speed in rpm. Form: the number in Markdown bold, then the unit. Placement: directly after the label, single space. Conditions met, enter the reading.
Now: **3900** rpm
